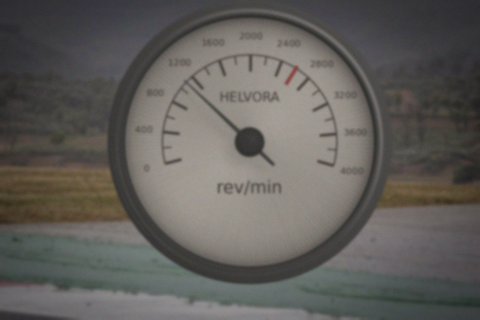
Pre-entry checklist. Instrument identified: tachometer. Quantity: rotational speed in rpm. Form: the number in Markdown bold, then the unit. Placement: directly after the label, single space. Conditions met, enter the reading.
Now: **1100** rpm
